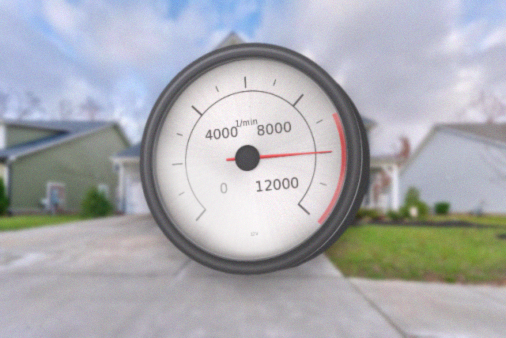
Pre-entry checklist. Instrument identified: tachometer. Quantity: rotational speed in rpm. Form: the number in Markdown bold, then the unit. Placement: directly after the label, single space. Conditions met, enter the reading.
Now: **10000** rpm
